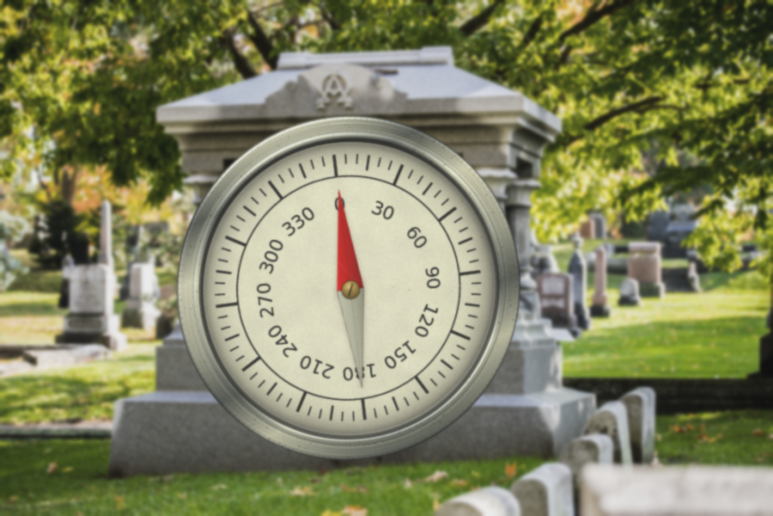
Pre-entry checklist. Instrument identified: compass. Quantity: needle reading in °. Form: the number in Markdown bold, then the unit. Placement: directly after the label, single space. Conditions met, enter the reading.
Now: **0** °
